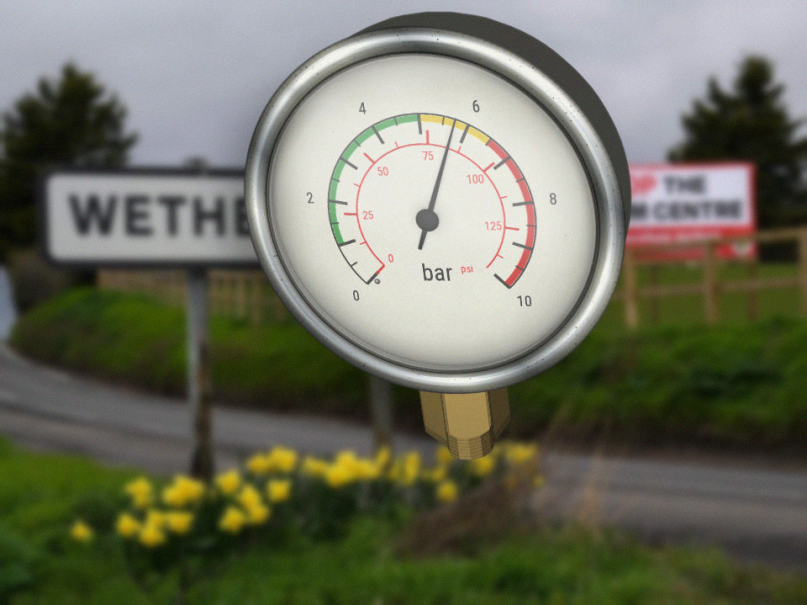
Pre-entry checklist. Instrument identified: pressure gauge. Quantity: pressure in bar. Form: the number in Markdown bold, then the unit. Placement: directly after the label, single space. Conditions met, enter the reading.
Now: **5.75** bar
